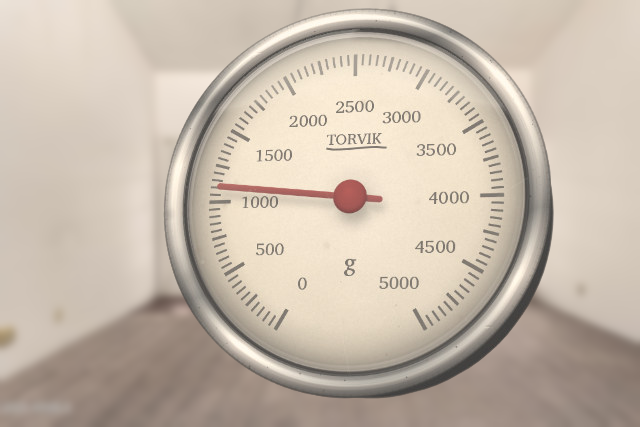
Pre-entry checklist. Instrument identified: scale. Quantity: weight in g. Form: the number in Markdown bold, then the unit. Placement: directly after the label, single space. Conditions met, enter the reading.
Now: **1100** g
